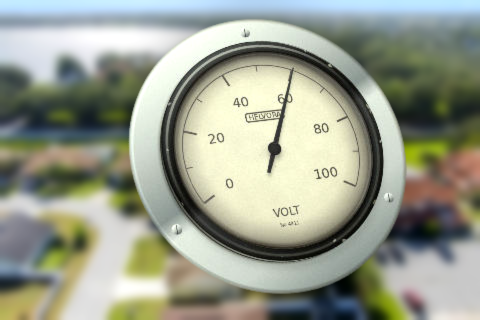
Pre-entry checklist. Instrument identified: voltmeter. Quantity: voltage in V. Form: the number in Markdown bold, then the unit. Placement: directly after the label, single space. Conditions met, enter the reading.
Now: **60** V
